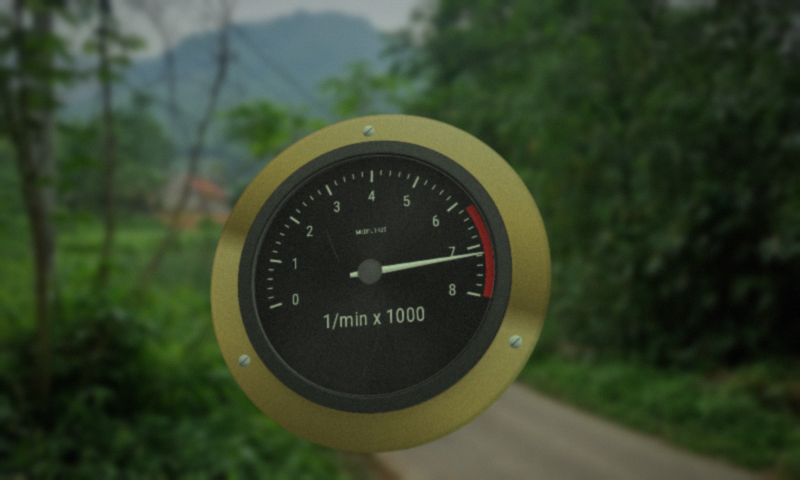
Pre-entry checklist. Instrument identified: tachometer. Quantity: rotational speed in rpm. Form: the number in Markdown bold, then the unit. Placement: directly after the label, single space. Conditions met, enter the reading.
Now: **7200** rpm
